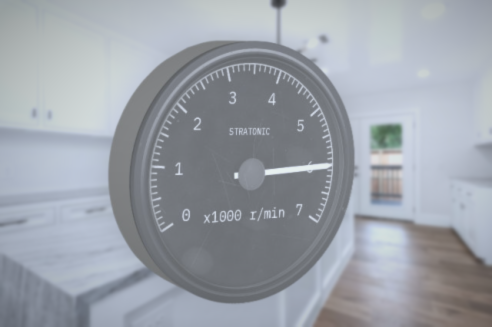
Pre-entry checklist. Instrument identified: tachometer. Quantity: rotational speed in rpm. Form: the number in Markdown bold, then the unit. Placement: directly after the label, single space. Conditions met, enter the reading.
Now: **6000** rpm
